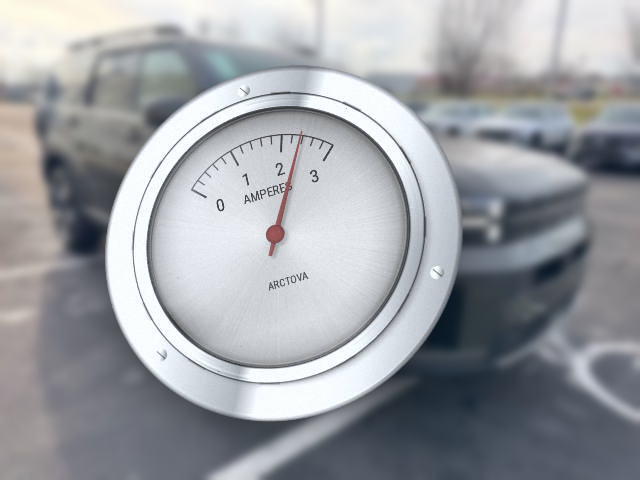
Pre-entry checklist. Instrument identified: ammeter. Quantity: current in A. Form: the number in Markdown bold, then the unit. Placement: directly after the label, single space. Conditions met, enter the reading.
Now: **2.4** A
